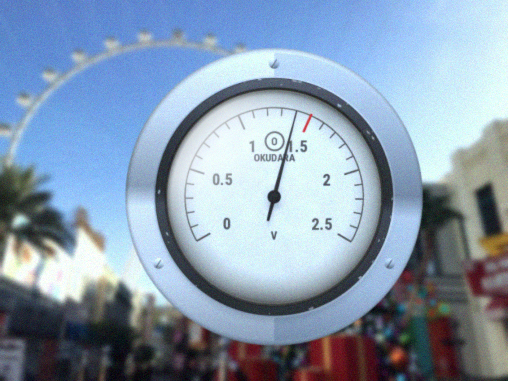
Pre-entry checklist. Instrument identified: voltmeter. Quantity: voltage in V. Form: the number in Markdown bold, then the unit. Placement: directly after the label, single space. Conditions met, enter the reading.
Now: **1.4** V
